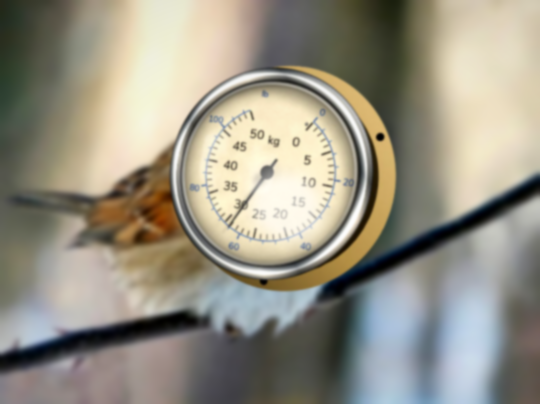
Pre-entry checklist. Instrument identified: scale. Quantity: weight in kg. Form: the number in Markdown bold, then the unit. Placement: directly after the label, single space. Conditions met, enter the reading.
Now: **29** kg
